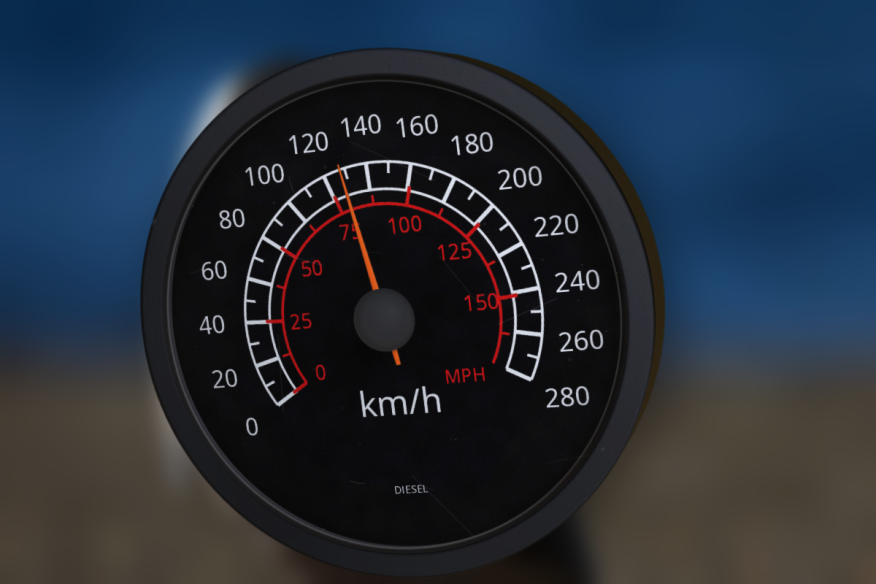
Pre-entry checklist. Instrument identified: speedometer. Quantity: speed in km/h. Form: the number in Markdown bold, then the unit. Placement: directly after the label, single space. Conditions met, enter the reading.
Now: **130** km/h
